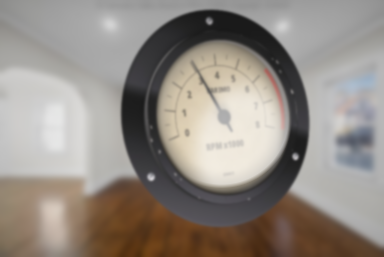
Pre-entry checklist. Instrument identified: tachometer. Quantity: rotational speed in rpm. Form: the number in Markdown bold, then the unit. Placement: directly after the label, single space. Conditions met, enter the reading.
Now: **3000** rpm
